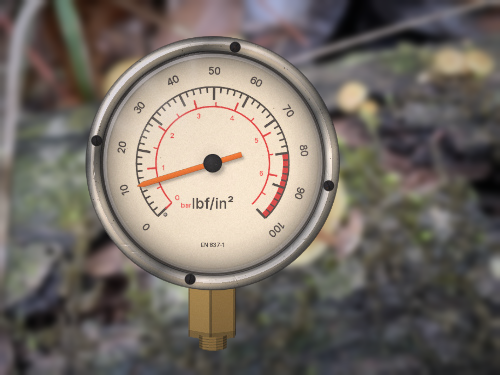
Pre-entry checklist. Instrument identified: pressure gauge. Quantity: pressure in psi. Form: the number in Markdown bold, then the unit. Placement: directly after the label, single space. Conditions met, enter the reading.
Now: **10** psi
